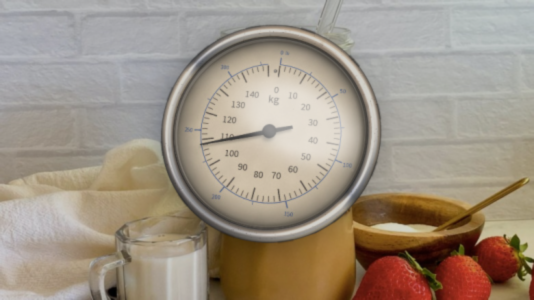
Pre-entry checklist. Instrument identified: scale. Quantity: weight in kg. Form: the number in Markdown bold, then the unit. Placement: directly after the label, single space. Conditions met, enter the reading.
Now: **108** kg
